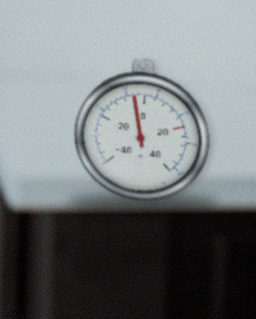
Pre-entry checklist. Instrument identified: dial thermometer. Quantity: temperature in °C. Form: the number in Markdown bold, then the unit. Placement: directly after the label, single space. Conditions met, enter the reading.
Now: **-4** °C
